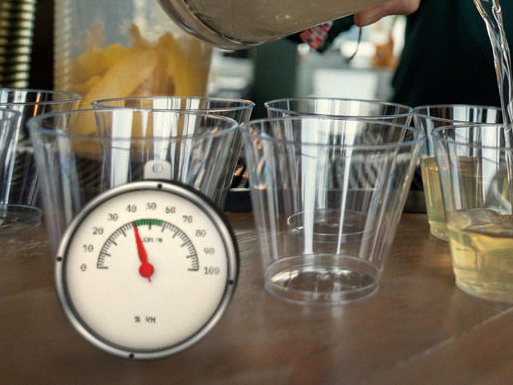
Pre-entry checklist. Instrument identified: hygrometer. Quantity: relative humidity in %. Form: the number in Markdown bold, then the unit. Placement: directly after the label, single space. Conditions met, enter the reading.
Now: **40** %
